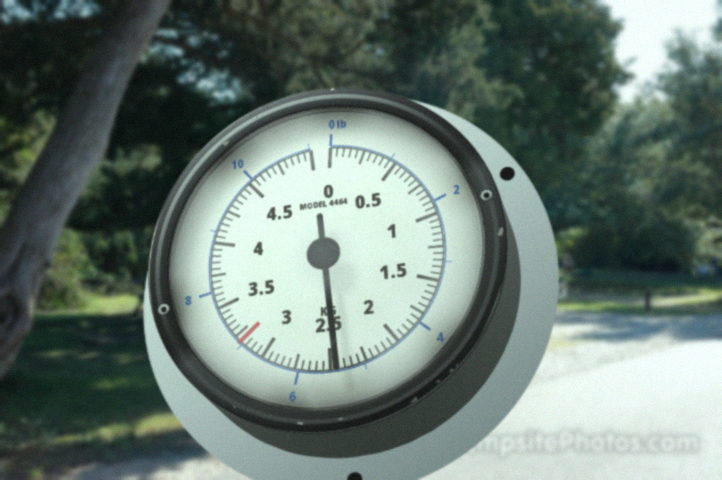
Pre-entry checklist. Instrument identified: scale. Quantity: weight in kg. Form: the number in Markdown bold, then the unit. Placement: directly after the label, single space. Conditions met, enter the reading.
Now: **2.45** kg
